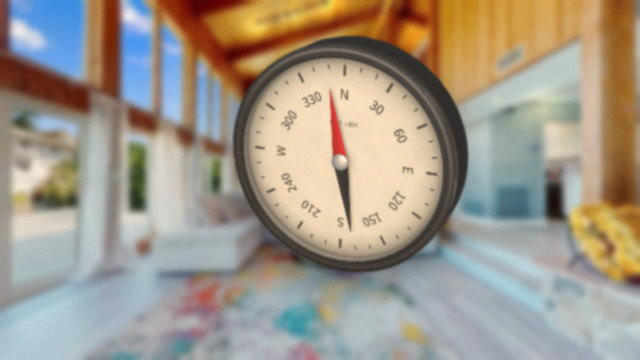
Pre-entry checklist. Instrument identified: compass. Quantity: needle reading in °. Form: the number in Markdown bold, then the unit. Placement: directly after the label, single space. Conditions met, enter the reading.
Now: **350** °
